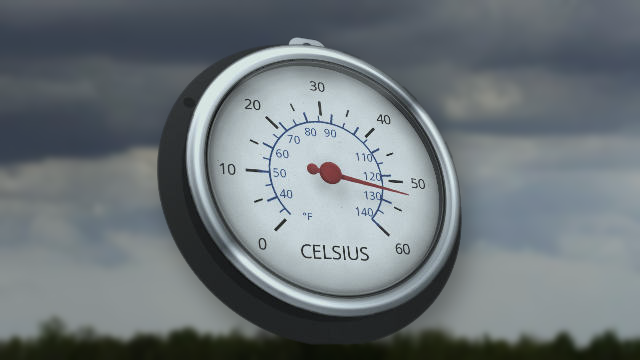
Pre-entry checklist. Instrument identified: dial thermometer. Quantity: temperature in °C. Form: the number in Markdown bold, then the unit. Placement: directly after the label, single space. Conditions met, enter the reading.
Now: **52.5** °C
